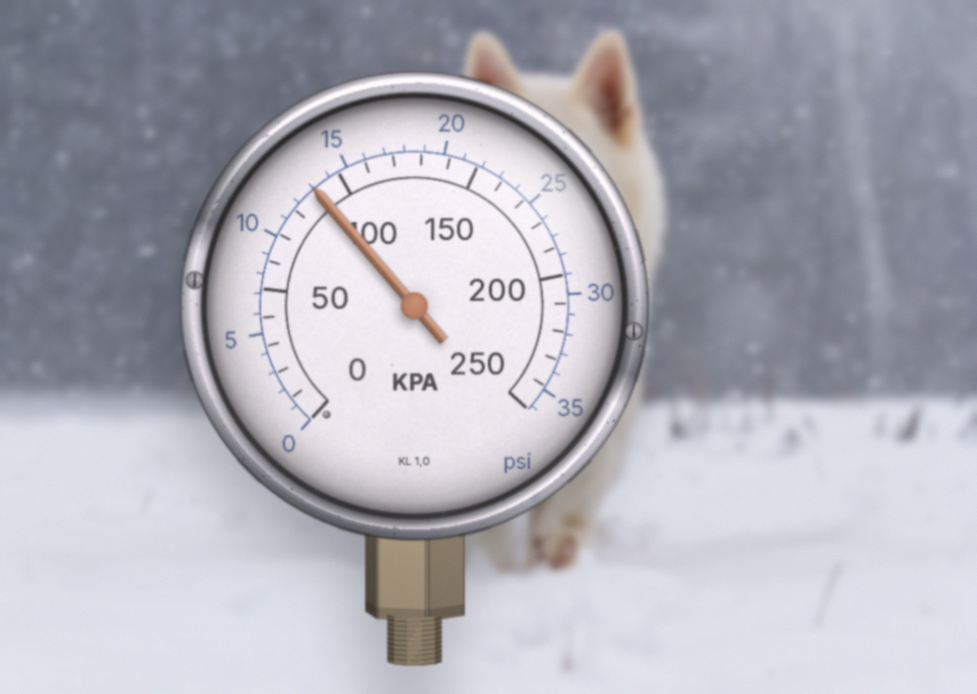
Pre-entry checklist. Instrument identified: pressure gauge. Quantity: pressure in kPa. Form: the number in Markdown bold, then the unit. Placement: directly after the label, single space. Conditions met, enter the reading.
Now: **90** kPa
